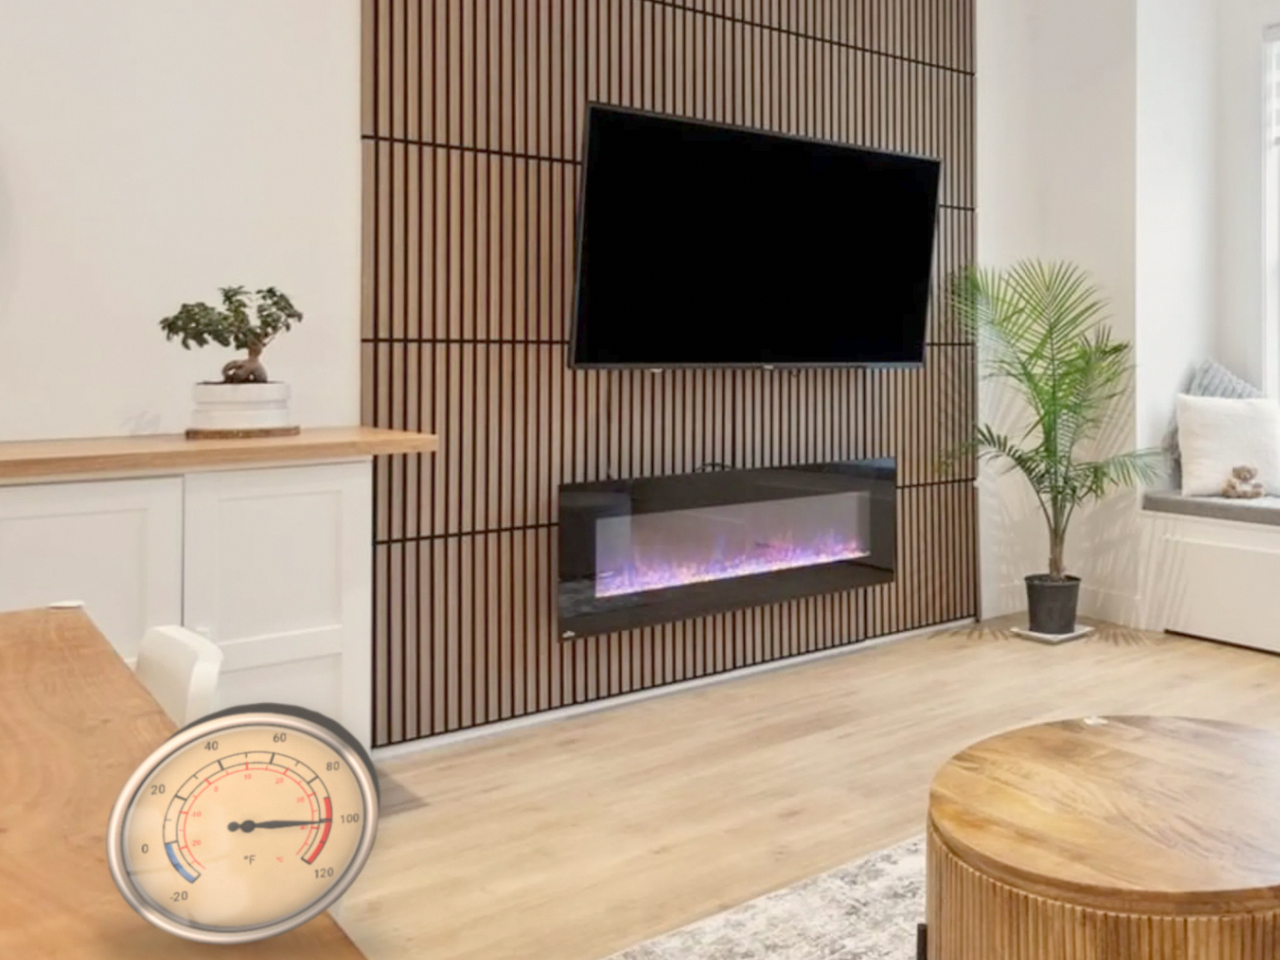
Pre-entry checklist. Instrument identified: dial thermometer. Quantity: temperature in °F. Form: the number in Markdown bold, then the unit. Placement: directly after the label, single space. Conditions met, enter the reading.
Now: **100** °F
